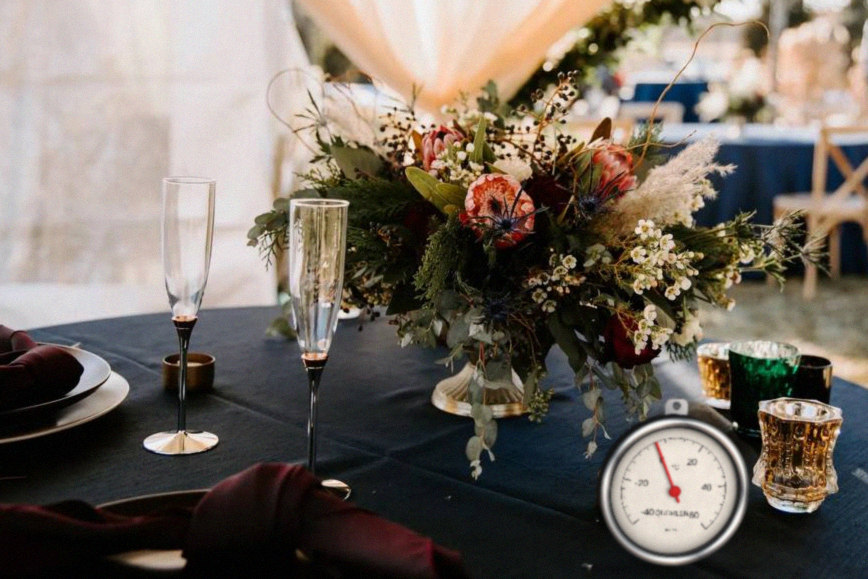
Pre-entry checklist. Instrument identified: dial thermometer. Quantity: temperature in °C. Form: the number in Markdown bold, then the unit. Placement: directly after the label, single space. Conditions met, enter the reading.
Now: **0** °C
